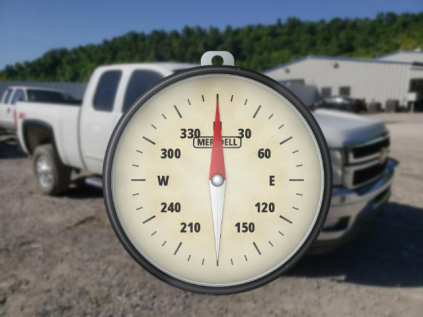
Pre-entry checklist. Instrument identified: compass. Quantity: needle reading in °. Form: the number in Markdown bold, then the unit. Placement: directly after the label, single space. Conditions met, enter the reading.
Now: **0** °
